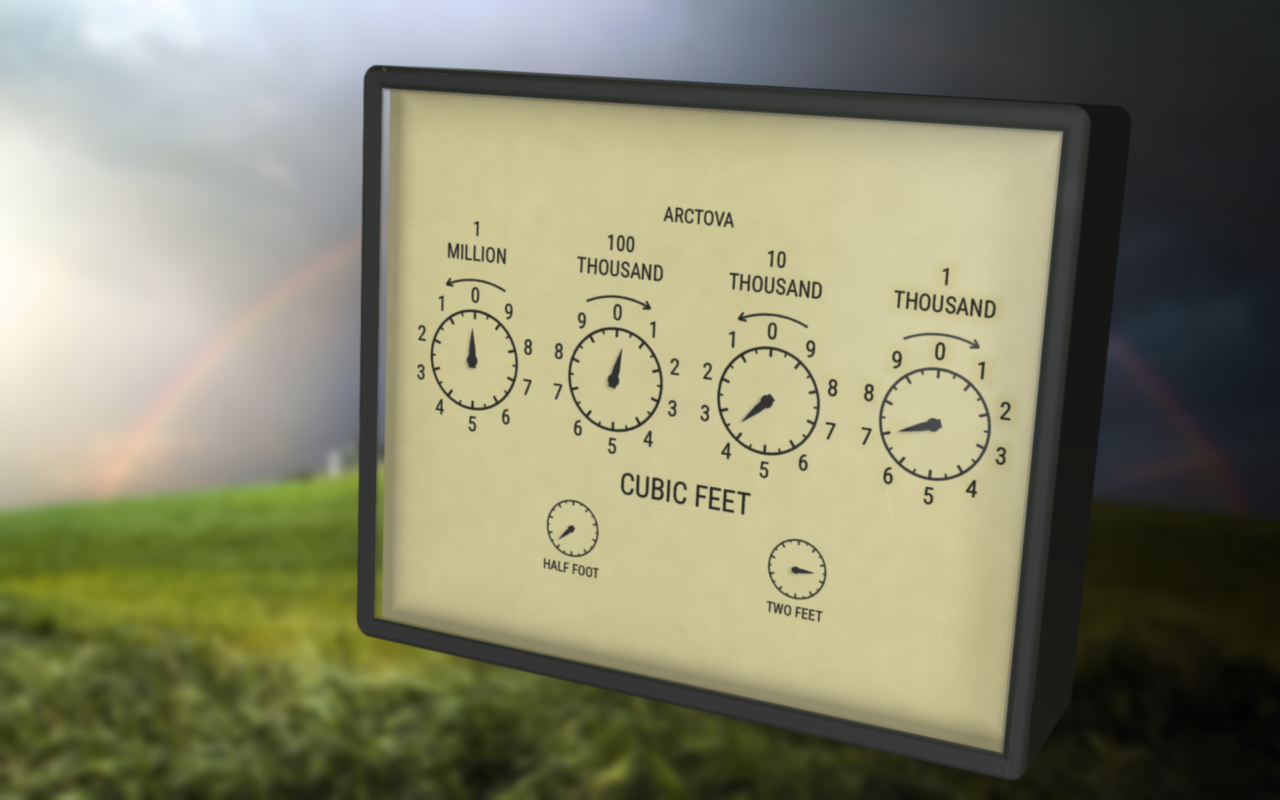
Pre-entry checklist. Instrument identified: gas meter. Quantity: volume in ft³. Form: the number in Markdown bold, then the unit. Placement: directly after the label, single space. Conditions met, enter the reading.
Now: **3700** ft³
